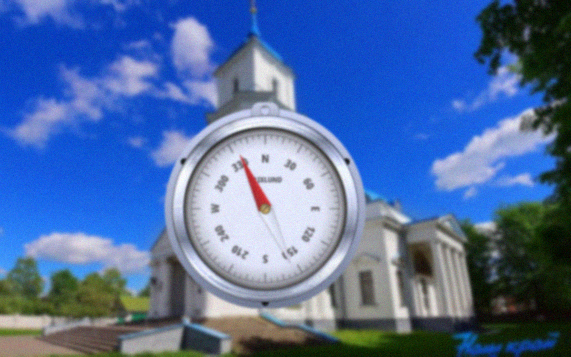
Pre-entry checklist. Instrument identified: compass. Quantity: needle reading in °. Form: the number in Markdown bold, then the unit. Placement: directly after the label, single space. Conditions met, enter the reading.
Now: **335** °
